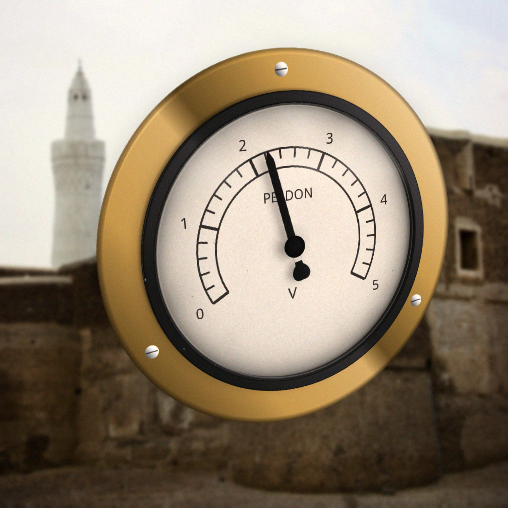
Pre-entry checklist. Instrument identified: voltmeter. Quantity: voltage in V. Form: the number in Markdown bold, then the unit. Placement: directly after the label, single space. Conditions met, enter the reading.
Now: **2.2** V
